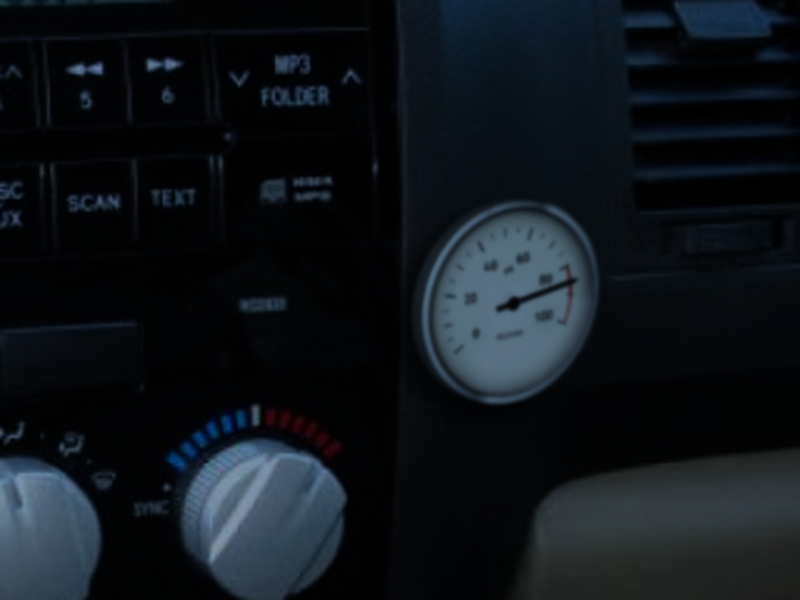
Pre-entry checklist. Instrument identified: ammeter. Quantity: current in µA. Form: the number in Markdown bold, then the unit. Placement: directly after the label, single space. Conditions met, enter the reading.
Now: **85** µA
